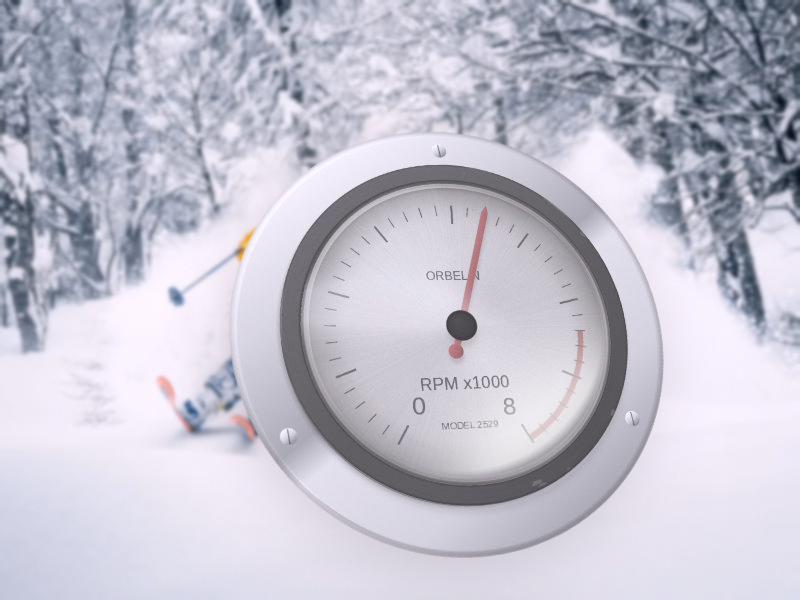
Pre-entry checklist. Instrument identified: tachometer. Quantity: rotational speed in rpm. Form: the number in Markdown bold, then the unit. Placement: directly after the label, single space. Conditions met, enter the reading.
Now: **4400** rpm
